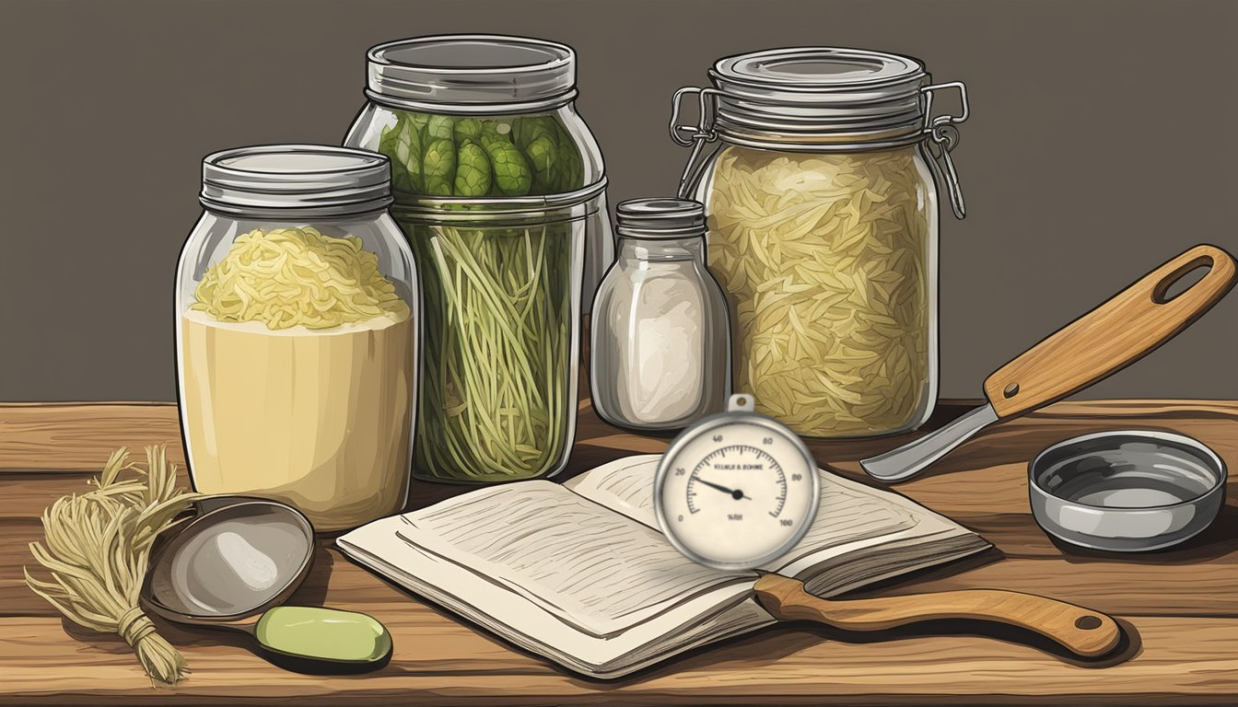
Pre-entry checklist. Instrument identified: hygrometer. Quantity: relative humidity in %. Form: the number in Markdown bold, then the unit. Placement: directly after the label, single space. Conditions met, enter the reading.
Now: **20** %
